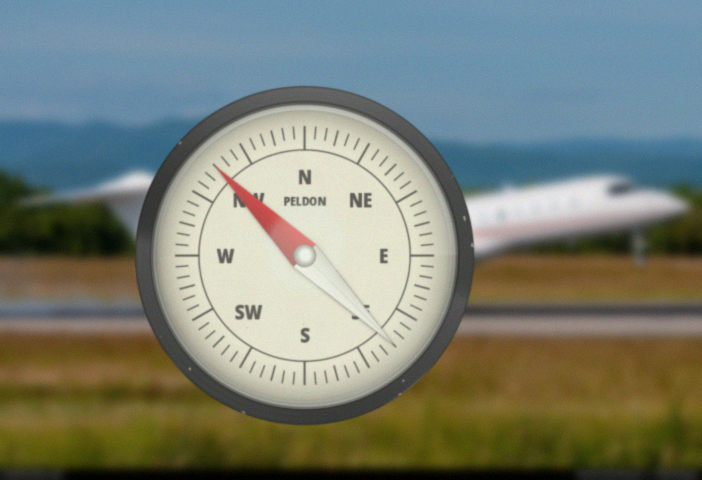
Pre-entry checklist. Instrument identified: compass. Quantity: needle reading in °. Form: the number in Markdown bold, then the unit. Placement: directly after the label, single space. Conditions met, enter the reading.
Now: **315** °
